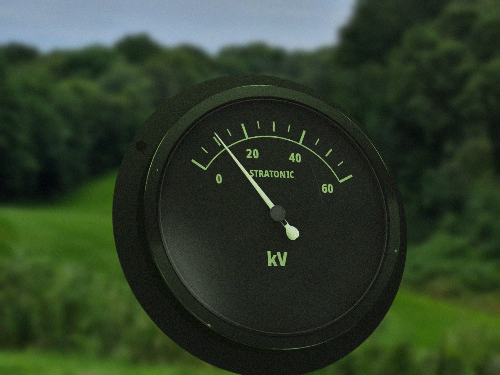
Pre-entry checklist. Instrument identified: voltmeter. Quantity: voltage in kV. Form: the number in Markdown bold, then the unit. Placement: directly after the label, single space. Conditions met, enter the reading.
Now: **10** kV
